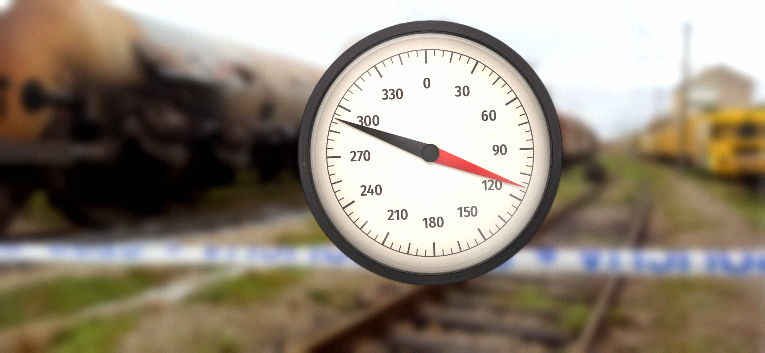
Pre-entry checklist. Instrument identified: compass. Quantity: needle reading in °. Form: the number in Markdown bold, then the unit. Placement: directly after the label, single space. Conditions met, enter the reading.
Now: **112.5** °
